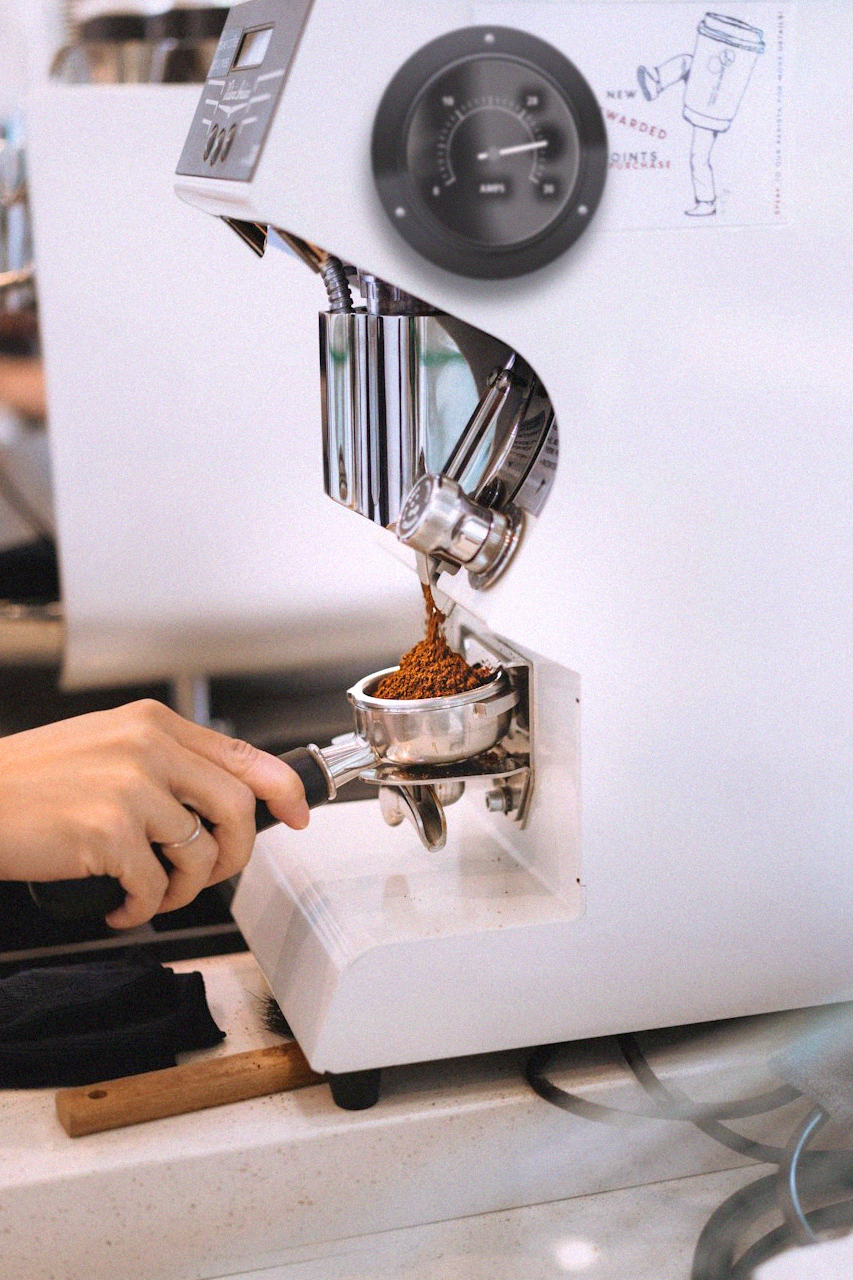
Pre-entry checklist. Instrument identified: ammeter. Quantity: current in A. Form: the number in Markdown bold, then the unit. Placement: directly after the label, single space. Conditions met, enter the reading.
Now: **25** A
